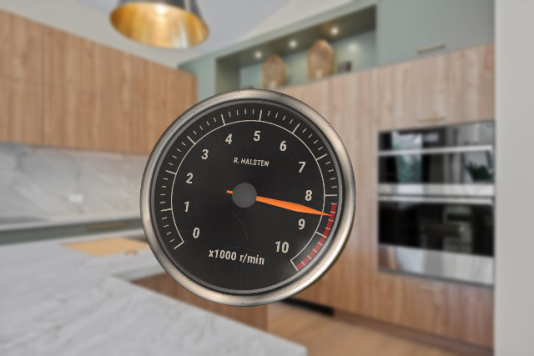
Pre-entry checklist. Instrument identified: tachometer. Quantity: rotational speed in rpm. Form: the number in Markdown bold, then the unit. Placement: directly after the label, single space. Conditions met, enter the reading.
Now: **8500** rpm
